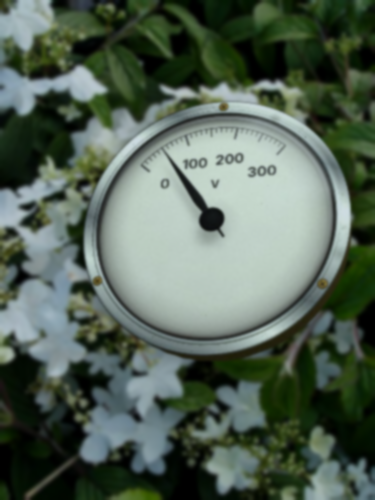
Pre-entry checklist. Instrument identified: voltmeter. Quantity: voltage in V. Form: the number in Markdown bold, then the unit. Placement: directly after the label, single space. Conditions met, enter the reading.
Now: **50** V
